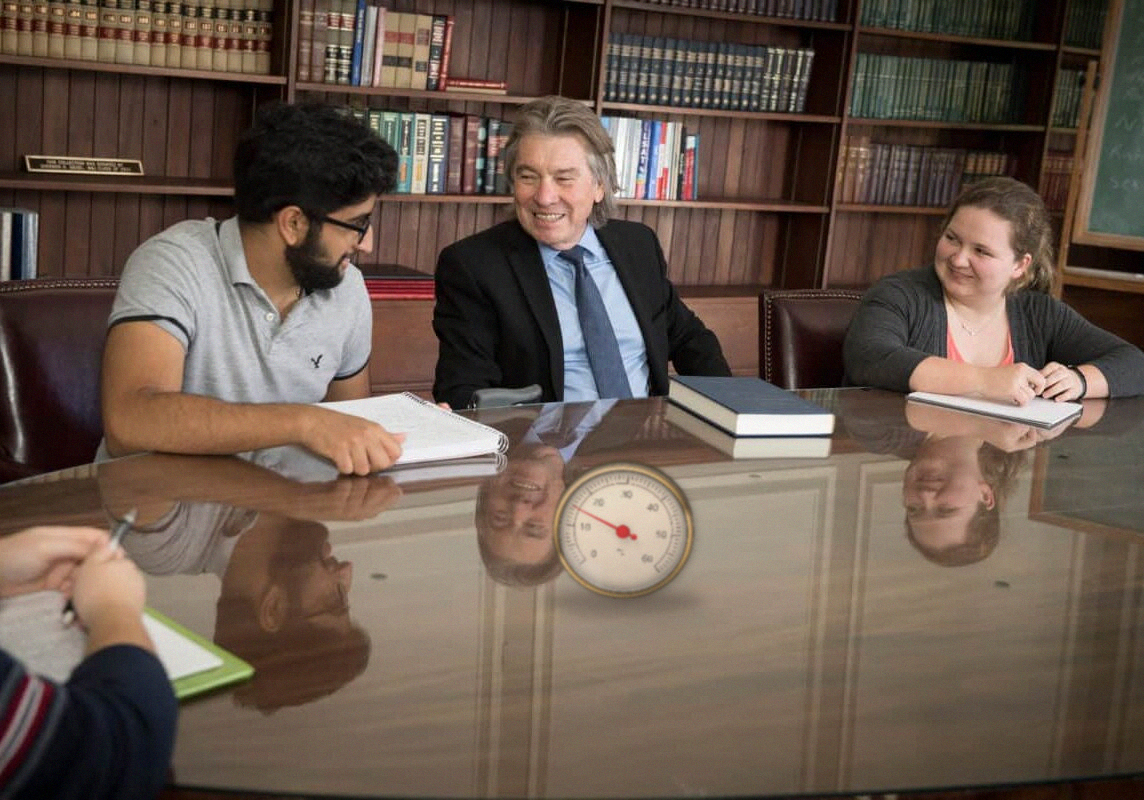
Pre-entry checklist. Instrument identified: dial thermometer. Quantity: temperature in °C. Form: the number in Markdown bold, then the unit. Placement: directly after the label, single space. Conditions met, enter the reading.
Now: **15** °C
